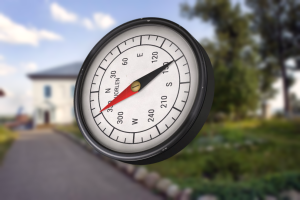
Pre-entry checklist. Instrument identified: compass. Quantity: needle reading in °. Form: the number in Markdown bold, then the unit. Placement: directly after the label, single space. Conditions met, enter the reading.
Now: **330** °
